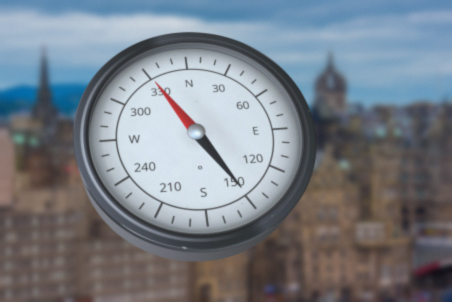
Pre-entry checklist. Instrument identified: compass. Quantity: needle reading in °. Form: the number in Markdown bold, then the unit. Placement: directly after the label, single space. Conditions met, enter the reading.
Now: **330** °
